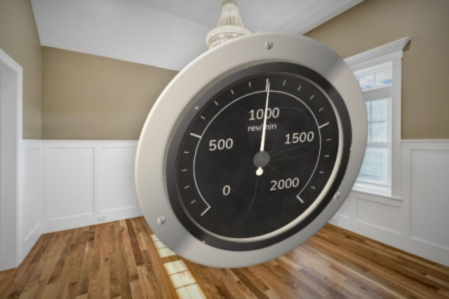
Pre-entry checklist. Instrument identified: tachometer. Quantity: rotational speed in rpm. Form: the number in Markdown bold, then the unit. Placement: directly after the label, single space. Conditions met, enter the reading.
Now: **1000** rpm
